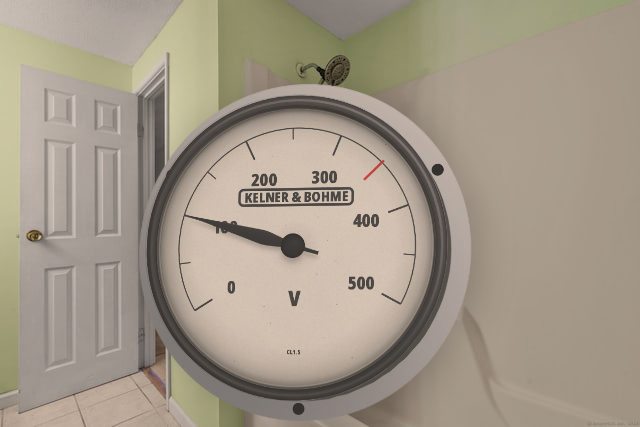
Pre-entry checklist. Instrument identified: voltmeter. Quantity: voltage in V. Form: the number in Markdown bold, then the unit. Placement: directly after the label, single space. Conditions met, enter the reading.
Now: **100** V
